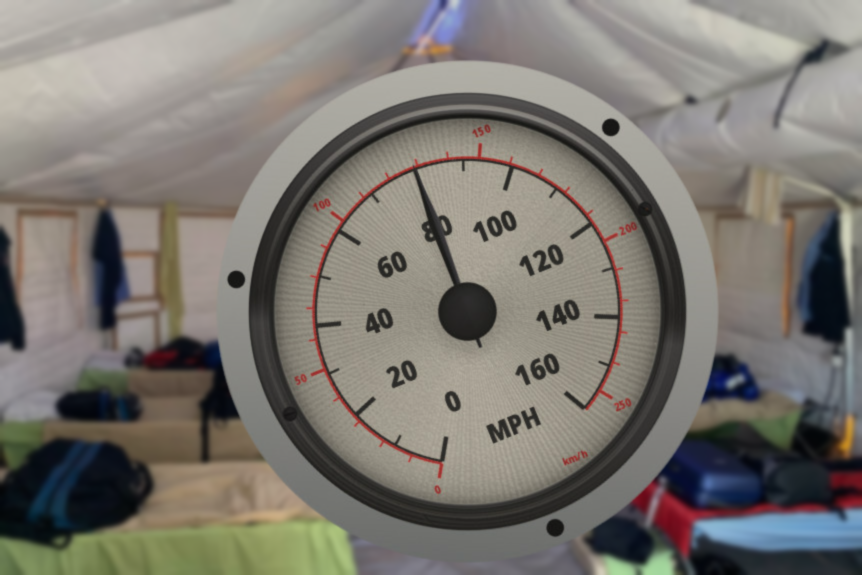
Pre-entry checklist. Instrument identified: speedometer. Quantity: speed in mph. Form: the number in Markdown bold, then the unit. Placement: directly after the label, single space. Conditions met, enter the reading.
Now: **80** mph
